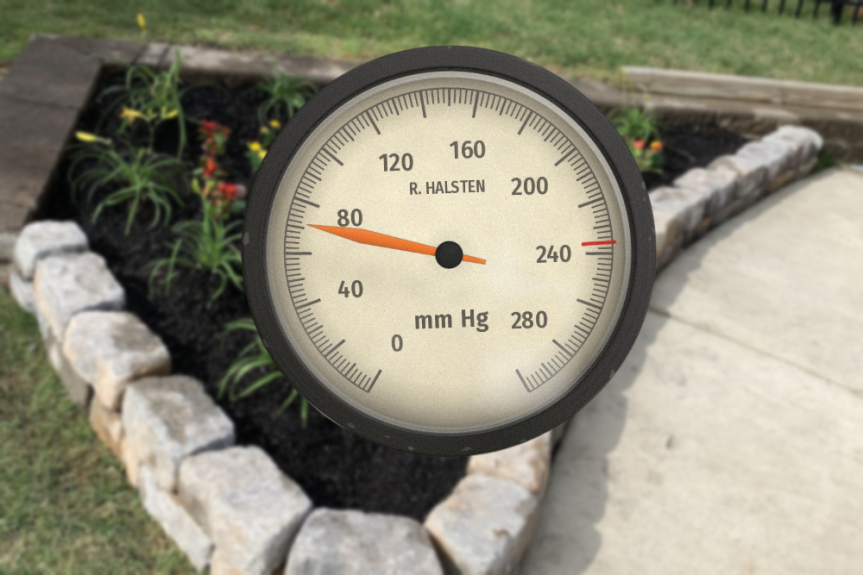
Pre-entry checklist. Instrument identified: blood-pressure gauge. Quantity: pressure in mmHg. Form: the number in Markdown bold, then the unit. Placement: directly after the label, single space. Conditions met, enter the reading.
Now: **72** mmHg
